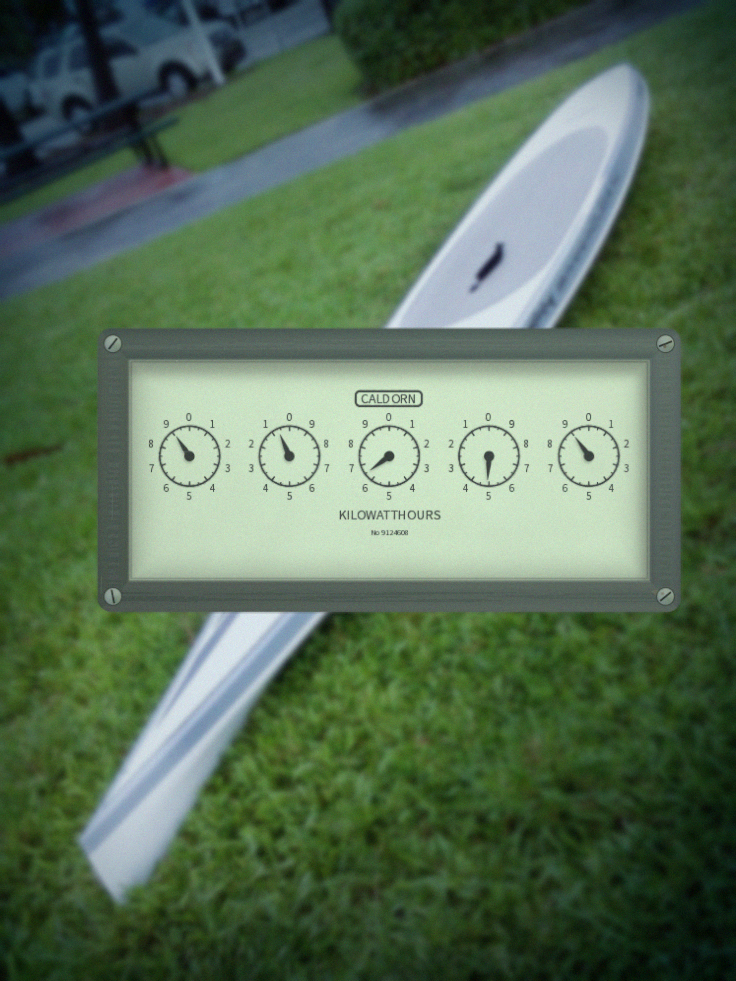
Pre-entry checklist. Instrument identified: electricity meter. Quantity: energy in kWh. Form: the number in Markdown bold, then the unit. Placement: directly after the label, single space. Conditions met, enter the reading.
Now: **90649** kWh
